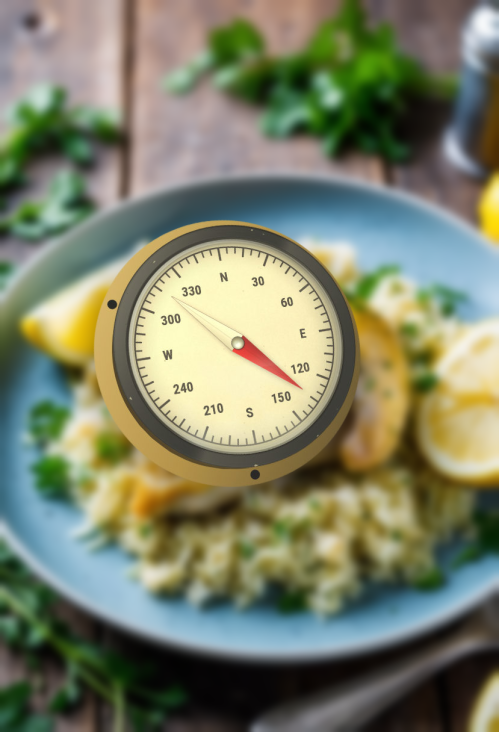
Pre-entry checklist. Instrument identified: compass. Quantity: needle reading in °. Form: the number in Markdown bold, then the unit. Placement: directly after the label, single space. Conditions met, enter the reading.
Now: **135** °
